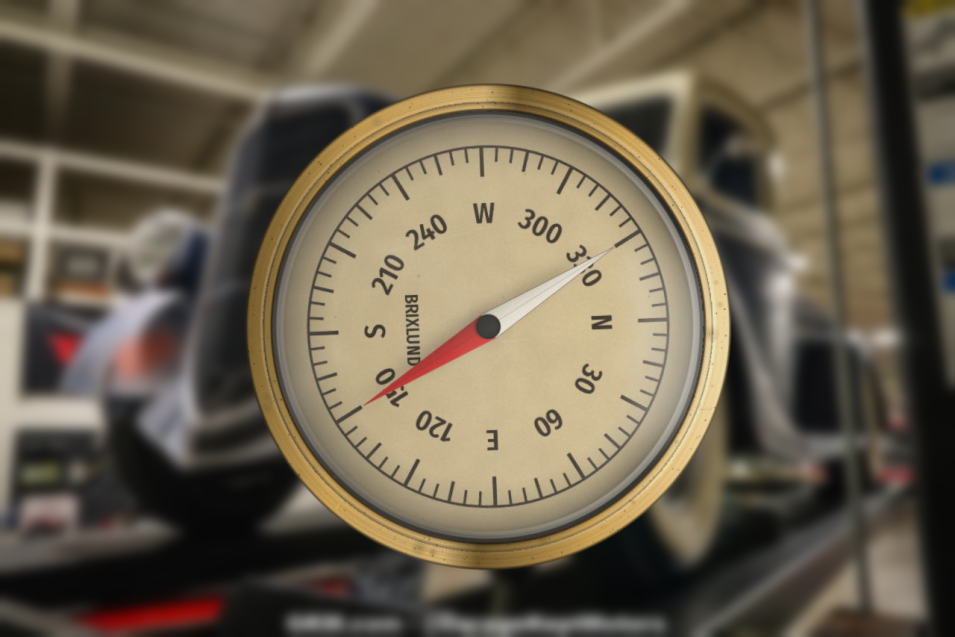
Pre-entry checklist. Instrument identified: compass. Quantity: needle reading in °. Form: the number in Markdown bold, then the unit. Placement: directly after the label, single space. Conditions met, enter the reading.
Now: **150** °
